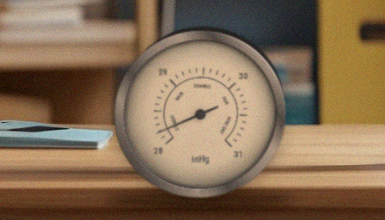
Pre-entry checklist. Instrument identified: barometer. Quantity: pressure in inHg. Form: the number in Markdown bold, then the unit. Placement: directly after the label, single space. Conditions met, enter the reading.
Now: **28.2** inHg
